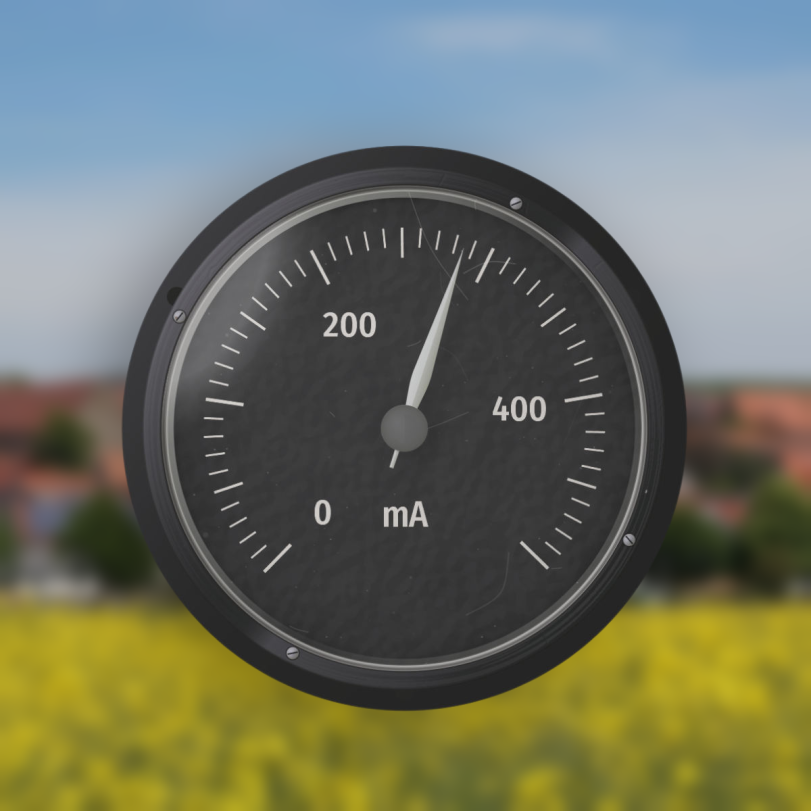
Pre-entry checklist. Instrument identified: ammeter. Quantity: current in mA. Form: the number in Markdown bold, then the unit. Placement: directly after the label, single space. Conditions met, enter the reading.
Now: **285** mA
